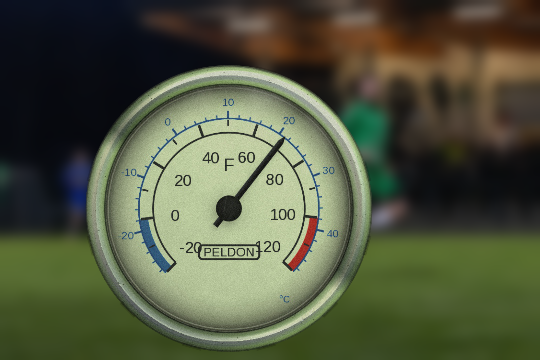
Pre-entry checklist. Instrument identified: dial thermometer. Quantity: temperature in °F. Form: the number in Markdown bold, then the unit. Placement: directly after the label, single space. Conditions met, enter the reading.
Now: **70** °F
